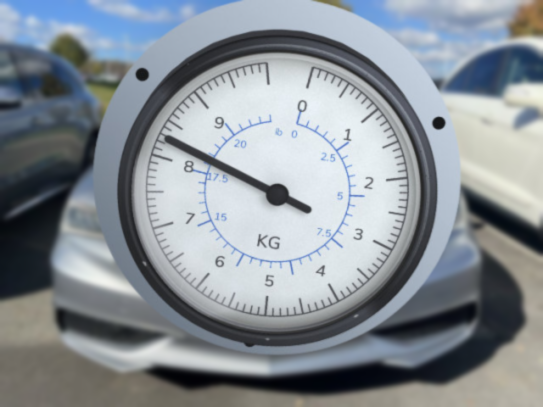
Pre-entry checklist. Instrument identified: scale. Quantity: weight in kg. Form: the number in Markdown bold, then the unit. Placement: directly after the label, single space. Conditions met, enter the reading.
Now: **8.3** kg
